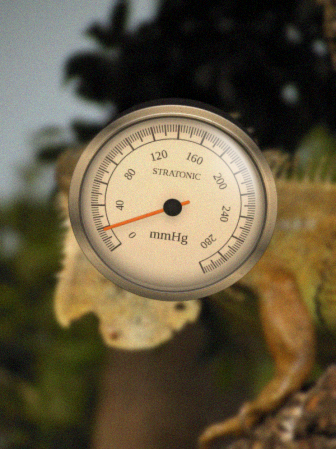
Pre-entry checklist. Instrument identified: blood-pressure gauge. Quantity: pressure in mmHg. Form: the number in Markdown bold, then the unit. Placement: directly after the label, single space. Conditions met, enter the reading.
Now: **20** mmHg
